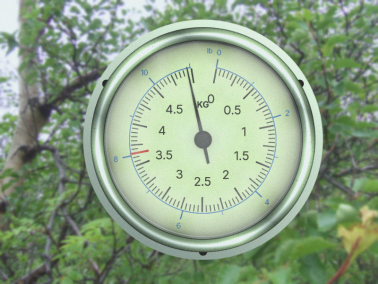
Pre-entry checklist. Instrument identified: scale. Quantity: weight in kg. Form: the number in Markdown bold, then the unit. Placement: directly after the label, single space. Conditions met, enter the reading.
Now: **4.95** kg
